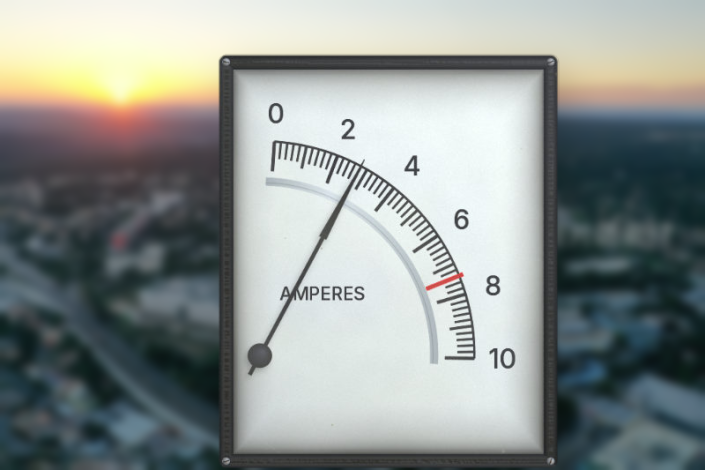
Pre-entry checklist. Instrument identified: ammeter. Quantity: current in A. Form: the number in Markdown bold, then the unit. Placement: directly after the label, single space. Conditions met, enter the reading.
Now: **2.8** A
